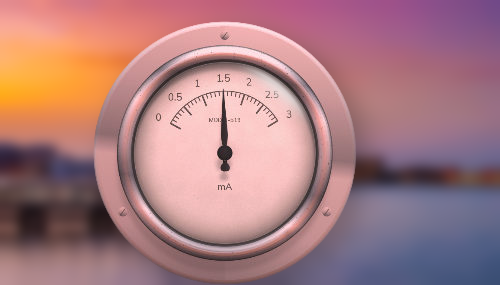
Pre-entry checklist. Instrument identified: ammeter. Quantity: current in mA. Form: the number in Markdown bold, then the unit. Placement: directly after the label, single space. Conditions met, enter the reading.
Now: **1.5** mA
